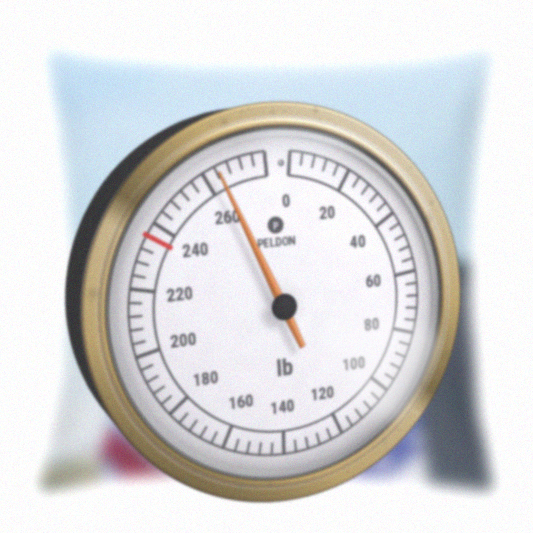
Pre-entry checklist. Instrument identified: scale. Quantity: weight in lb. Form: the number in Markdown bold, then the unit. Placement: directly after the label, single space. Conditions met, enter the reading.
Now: **264** lb
